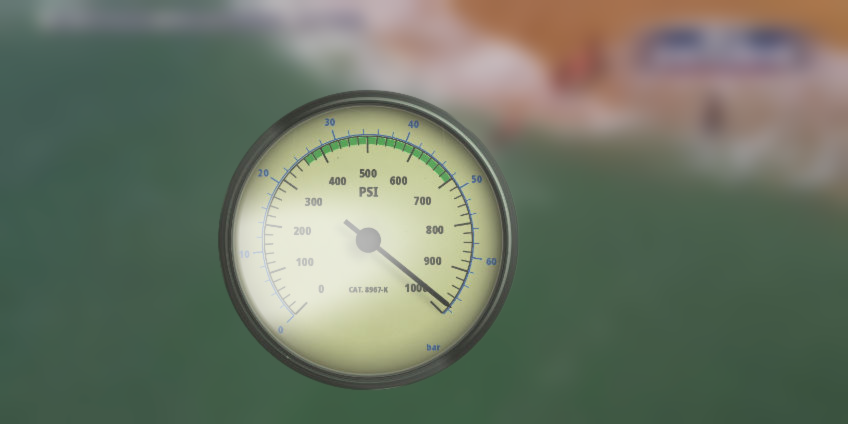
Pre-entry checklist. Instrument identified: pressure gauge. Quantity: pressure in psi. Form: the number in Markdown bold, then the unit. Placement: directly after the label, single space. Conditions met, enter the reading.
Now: **980** psi
